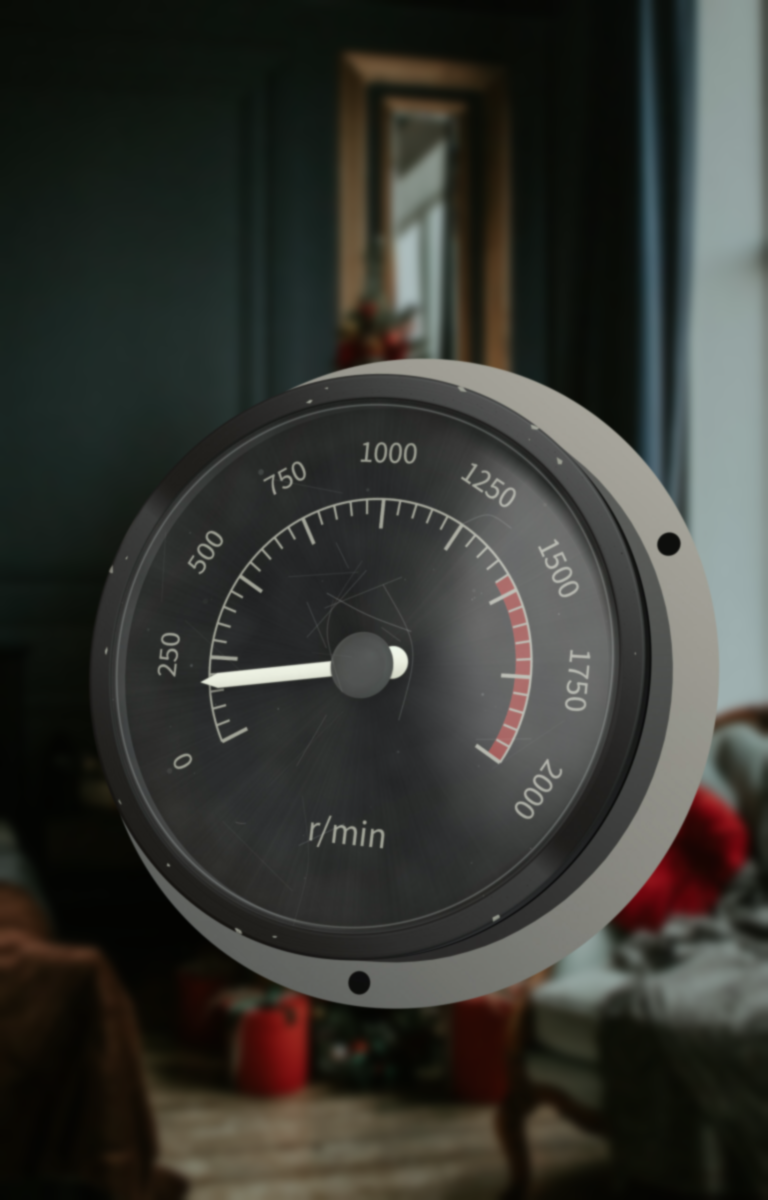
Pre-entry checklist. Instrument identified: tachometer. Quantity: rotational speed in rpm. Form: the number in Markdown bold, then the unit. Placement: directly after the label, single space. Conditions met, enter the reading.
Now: **175** rpm
